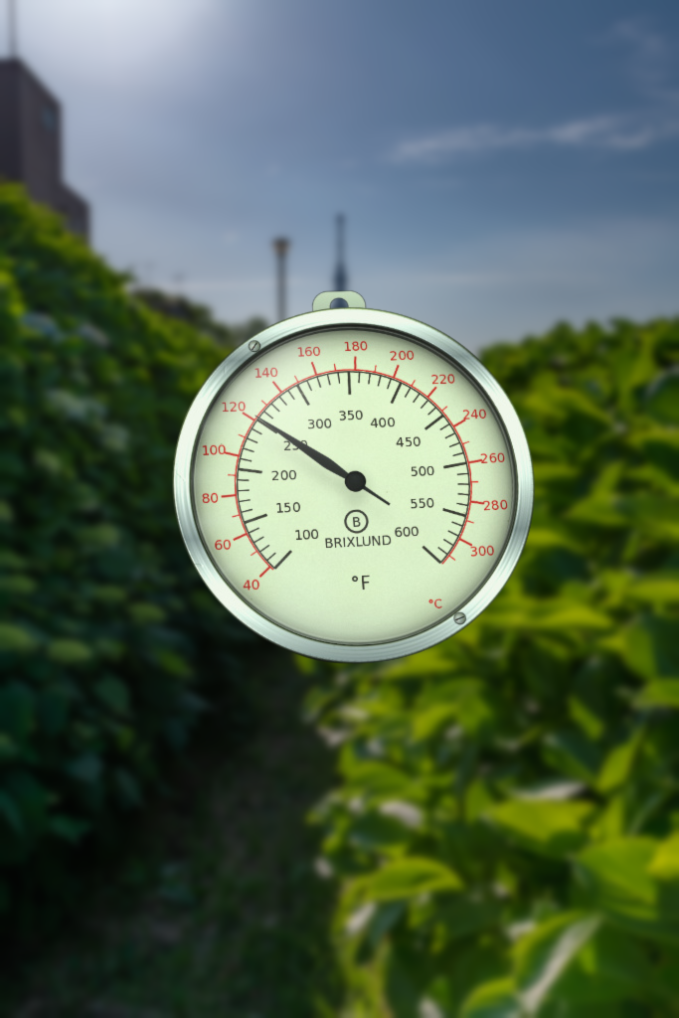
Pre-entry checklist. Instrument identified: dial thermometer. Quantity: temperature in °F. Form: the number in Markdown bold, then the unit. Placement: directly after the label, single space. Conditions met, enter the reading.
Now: **250** °F
